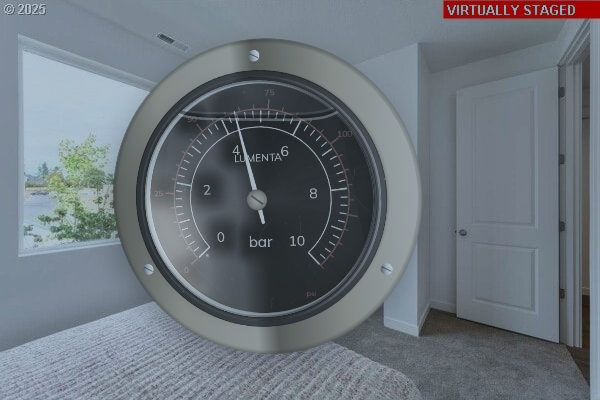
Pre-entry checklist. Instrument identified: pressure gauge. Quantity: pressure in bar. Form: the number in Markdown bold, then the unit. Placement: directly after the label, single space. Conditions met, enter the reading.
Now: **4.4** bar
